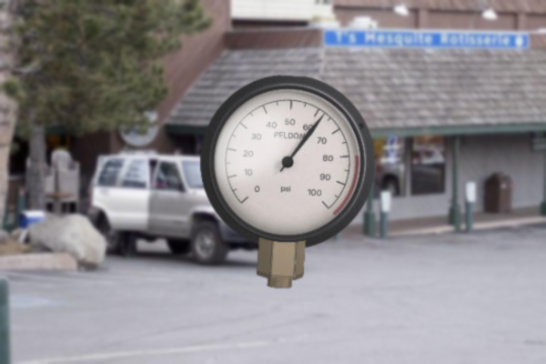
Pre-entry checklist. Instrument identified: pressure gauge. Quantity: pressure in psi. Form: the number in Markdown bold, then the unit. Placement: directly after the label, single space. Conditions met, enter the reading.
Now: **62.5** psi
